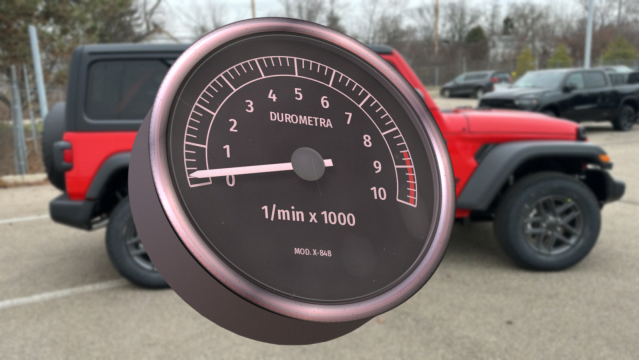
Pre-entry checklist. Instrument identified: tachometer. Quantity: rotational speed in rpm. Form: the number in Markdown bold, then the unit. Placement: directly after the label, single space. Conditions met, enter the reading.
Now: **200** rpm
